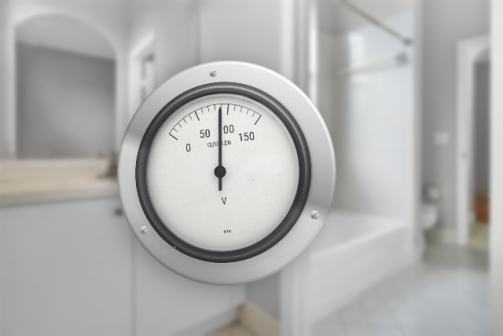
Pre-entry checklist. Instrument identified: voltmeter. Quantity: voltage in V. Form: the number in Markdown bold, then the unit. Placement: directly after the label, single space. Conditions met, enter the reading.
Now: **90** V
